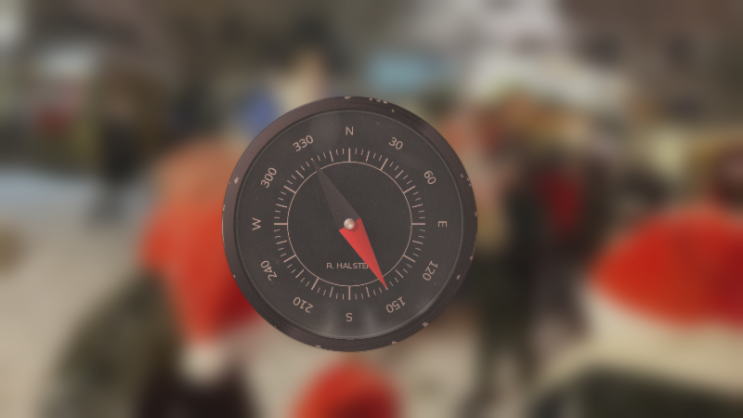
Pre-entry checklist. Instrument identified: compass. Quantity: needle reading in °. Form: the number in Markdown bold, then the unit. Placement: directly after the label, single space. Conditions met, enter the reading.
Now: **150** °
